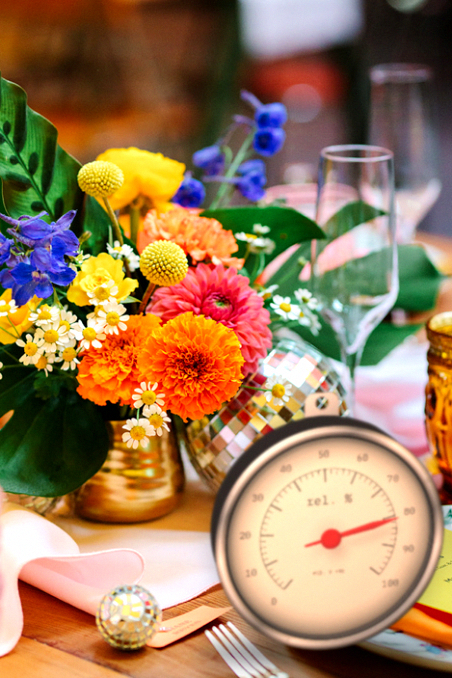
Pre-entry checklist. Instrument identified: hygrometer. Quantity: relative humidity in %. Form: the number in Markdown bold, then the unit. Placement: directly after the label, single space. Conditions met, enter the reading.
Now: **80** %
